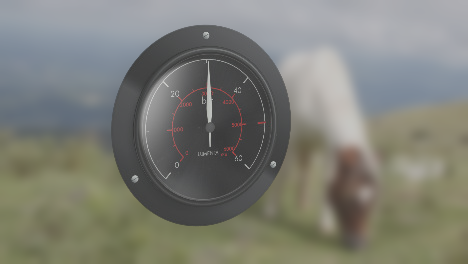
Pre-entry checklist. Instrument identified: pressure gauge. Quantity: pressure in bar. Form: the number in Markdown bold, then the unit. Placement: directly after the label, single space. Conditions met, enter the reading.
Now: **30** bar
